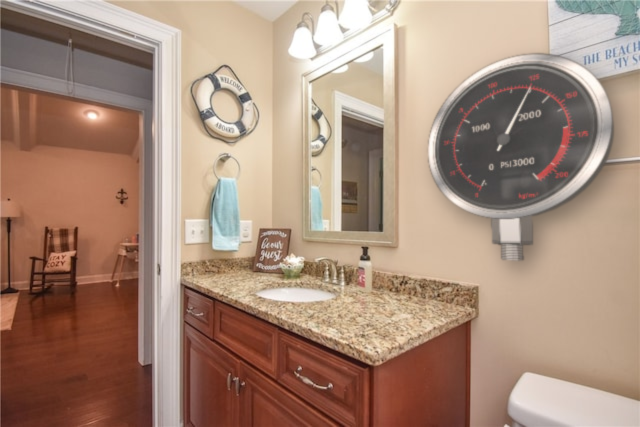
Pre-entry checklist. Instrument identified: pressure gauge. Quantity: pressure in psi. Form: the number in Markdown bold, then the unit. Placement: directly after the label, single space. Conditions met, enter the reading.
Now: **1800** psi
